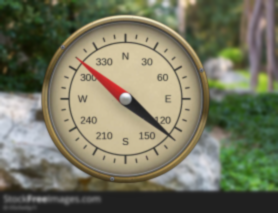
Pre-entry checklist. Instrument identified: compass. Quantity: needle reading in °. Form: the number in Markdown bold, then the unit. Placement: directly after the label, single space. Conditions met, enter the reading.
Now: **310** °
